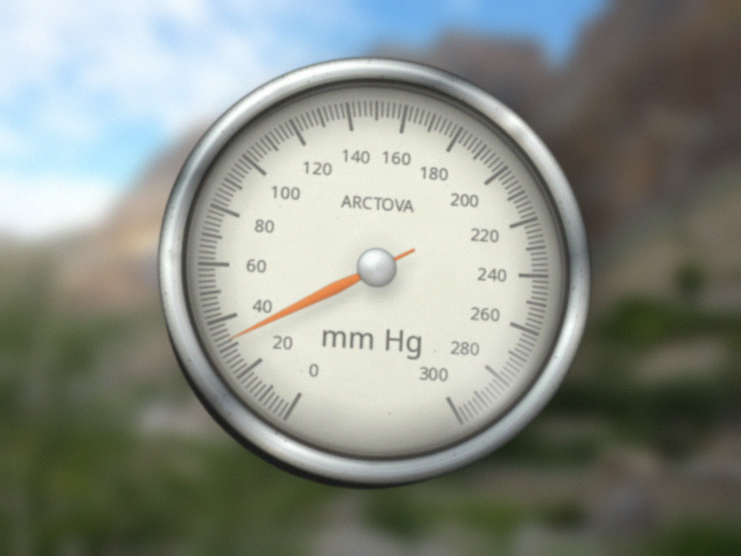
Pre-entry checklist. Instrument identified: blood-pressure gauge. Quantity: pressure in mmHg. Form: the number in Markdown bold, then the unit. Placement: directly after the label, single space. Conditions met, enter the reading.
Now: **32** mmHg
